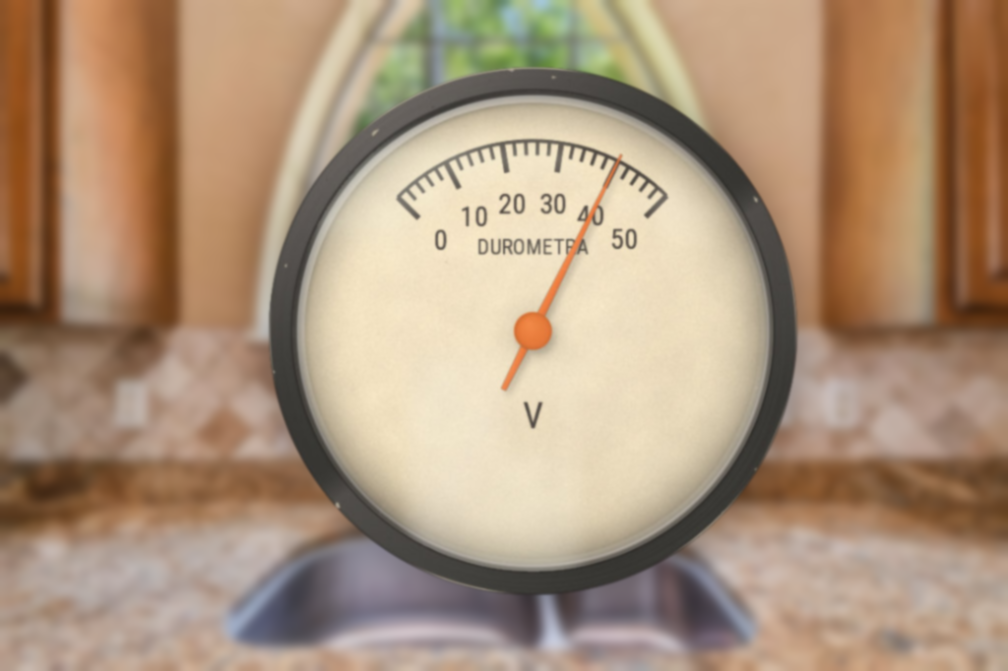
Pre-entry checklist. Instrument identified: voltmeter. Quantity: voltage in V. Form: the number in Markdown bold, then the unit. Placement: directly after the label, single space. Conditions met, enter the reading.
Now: **40** V
